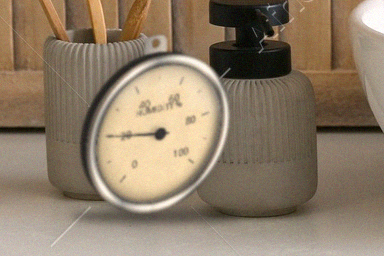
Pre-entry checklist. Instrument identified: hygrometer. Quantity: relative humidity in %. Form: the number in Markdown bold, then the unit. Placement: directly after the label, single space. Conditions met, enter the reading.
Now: **20** %
